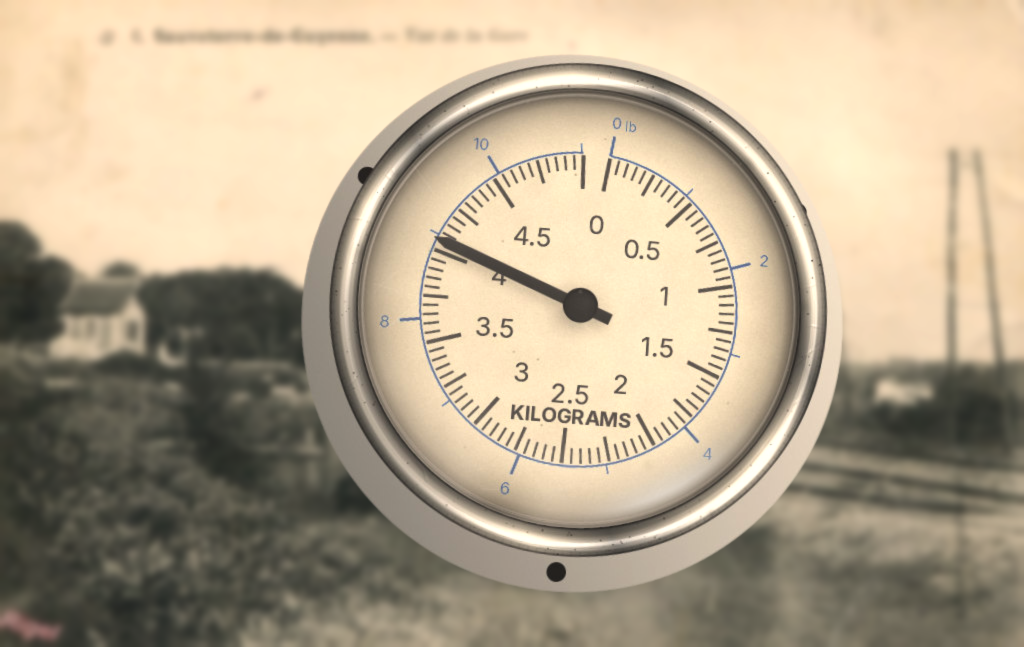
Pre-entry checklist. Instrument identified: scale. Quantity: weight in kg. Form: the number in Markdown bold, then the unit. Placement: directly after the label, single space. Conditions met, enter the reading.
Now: **4.05** kg
